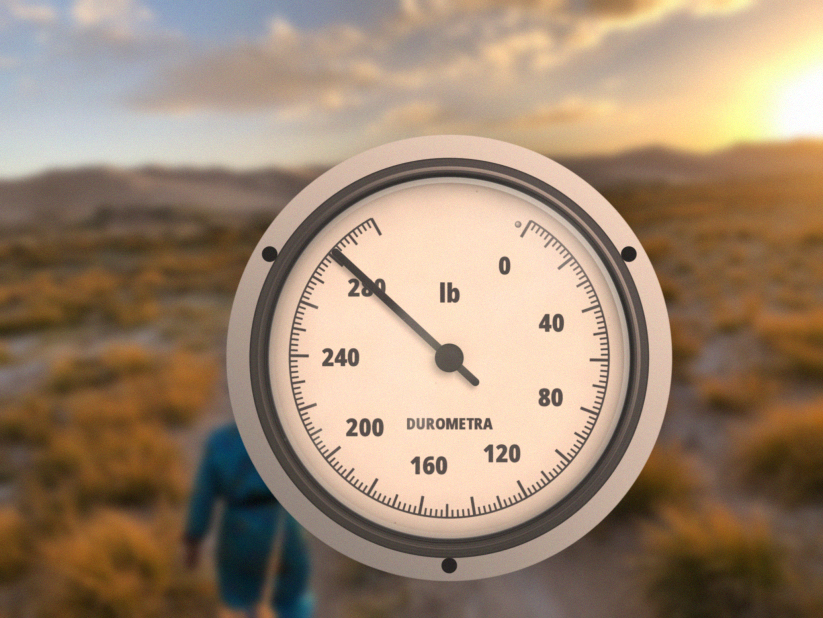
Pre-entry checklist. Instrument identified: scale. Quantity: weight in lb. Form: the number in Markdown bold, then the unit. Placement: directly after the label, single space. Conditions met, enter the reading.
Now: **282** lb
